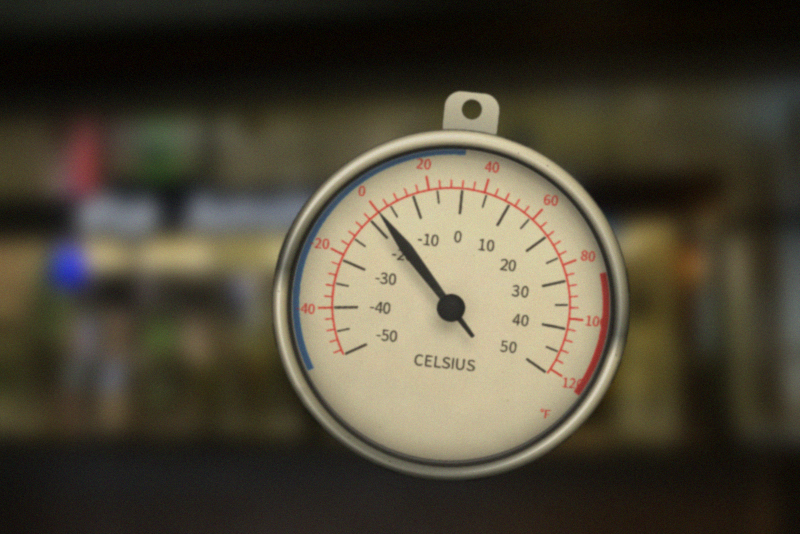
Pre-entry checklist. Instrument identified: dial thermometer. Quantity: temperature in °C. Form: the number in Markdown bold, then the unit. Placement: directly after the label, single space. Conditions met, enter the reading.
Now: **-17.5** °C
